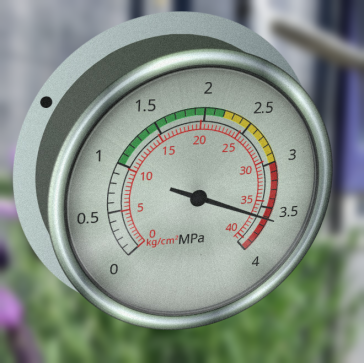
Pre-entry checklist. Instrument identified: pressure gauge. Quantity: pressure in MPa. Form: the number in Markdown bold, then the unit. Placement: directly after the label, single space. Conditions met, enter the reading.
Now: **3.6** MPa
